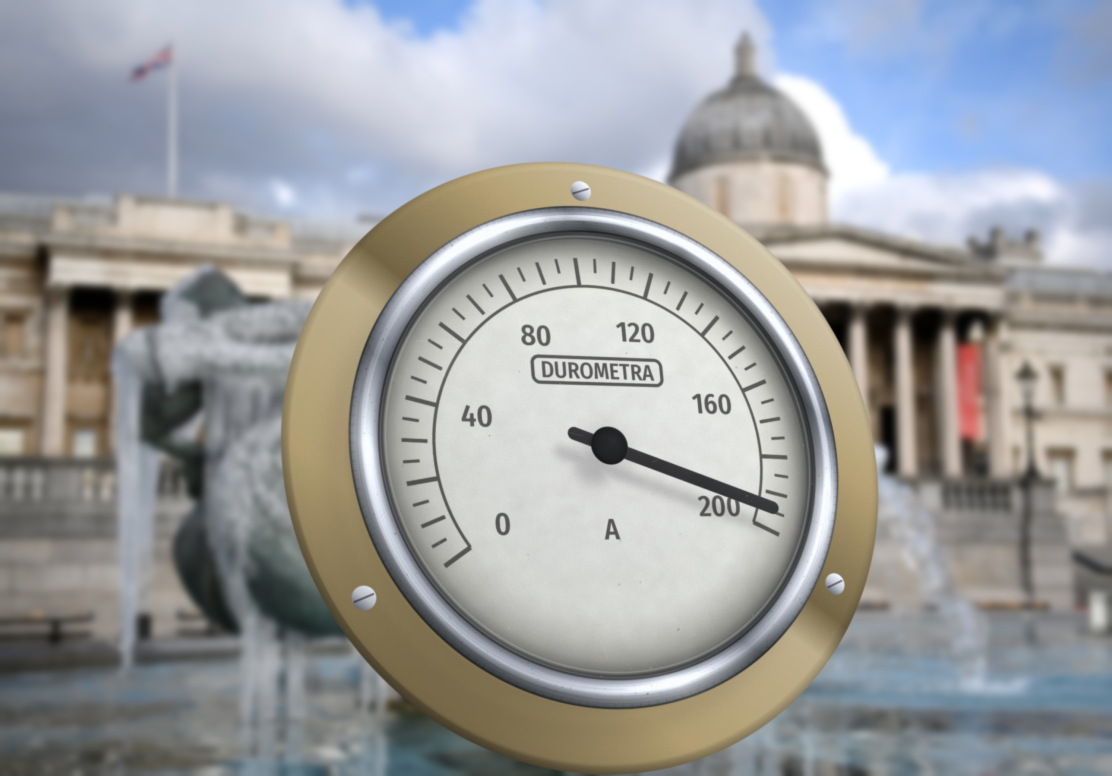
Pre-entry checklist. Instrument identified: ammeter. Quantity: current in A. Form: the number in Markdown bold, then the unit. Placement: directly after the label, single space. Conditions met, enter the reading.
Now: **195** A
